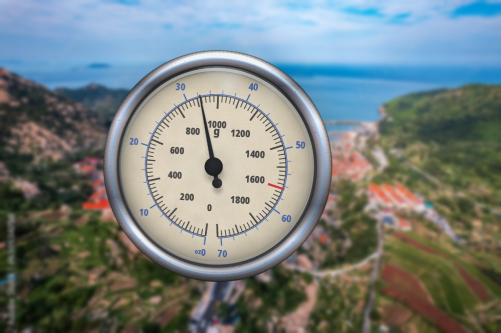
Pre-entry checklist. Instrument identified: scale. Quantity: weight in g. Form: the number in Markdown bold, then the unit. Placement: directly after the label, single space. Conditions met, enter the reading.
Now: **920** g
